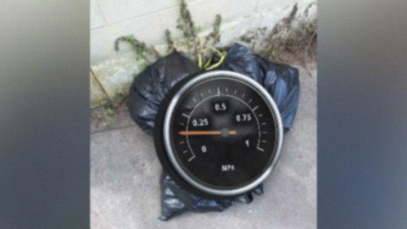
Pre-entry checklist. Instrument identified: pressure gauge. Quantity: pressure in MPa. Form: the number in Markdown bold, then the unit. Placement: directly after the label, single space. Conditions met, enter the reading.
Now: **0.15** MPa
